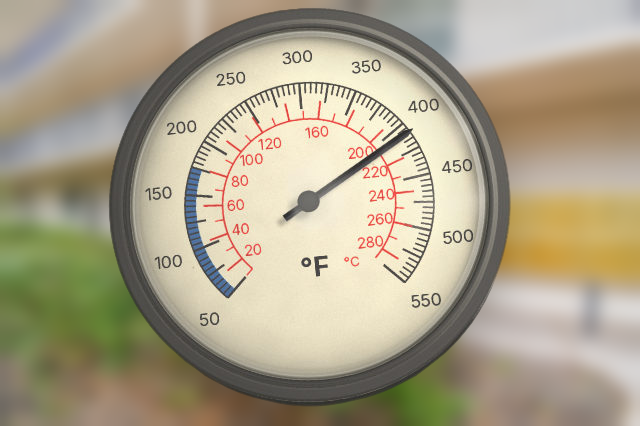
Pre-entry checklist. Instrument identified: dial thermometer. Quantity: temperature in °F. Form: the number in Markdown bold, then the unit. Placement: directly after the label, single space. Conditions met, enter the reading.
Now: **410** °F
